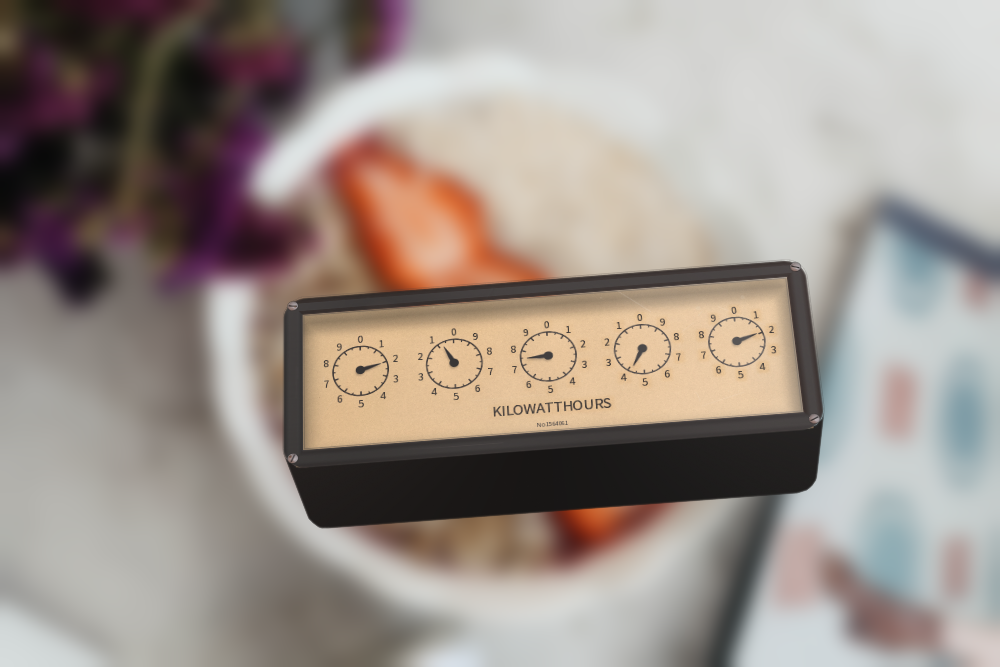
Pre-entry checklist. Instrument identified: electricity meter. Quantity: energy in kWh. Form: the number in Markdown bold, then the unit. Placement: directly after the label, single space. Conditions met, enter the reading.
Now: **20742** kWh
